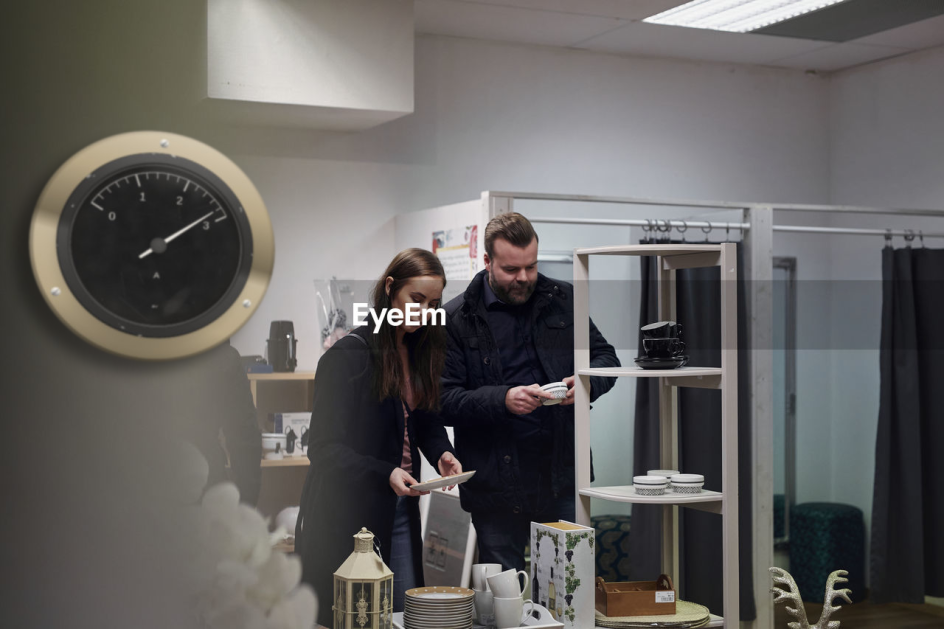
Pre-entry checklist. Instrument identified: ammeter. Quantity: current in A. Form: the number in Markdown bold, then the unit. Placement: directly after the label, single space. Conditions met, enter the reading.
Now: **2.8** A
